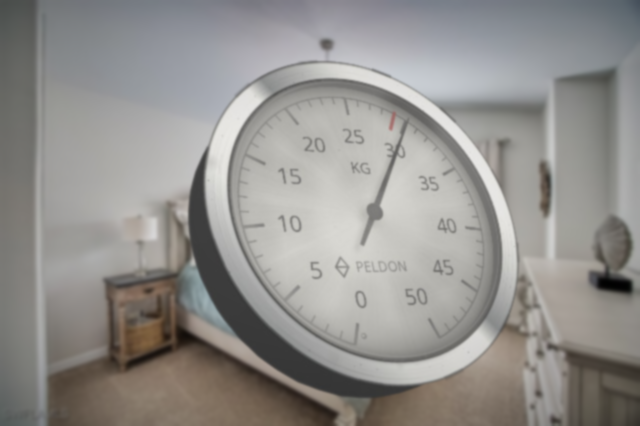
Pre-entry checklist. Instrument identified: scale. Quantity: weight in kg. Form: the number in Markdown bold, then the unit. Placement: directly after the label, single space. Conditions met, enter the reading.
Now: **30** kg
